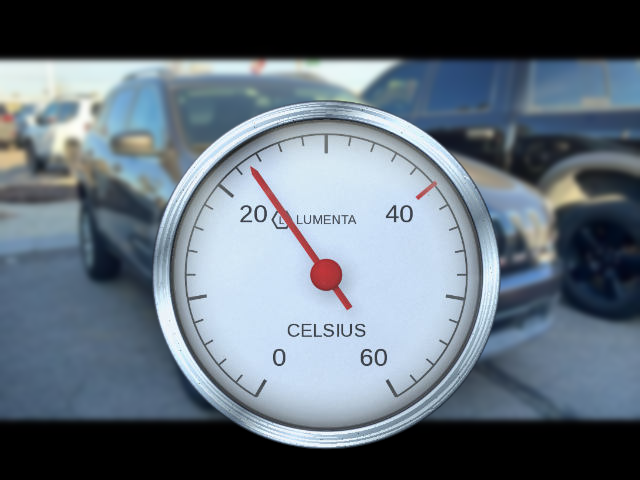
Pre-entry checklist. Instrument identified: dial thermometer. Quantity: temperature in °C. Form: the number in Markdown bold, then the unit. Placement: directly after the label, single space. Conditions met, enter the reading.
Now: **23** °C
